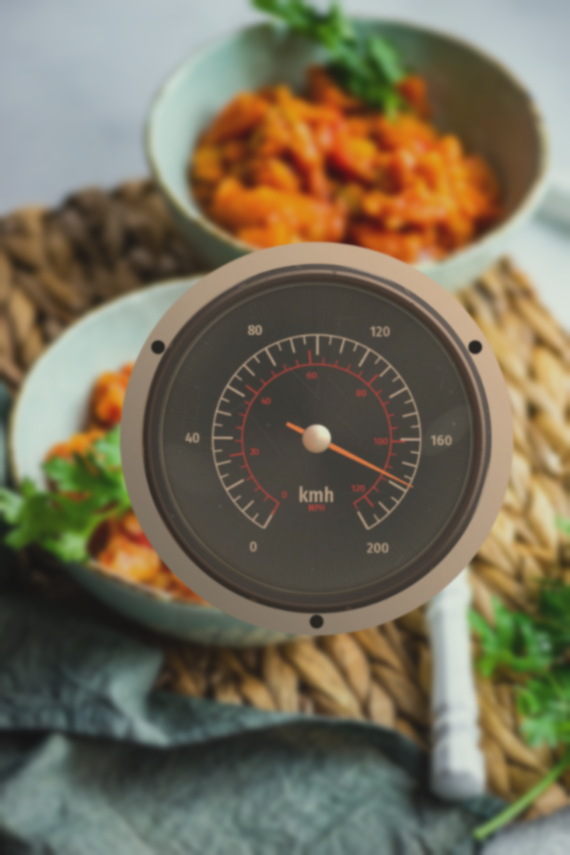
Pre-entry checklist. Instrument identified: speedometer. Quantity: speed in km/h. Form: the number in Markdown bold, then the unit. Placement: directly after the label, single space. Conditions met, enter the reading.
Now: **177.5** km/h
